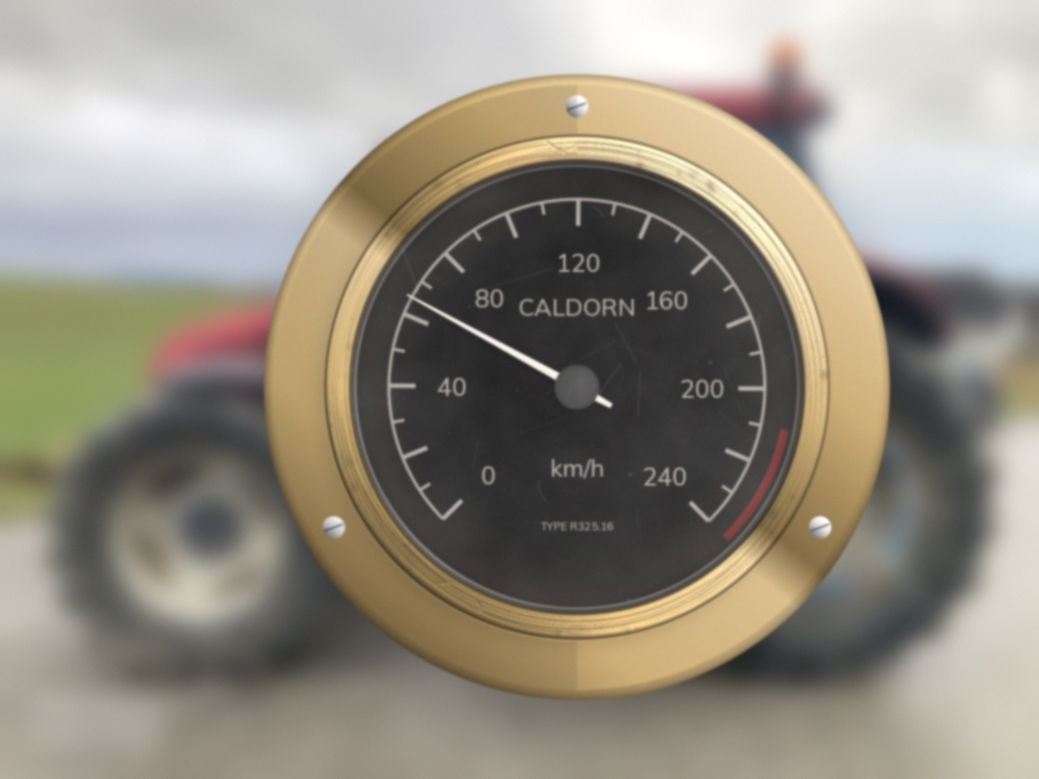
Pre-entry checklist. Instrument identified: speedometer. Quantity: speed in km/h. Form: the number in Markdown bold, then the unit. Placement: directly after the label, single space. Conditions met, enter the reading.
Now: **65** km/h
